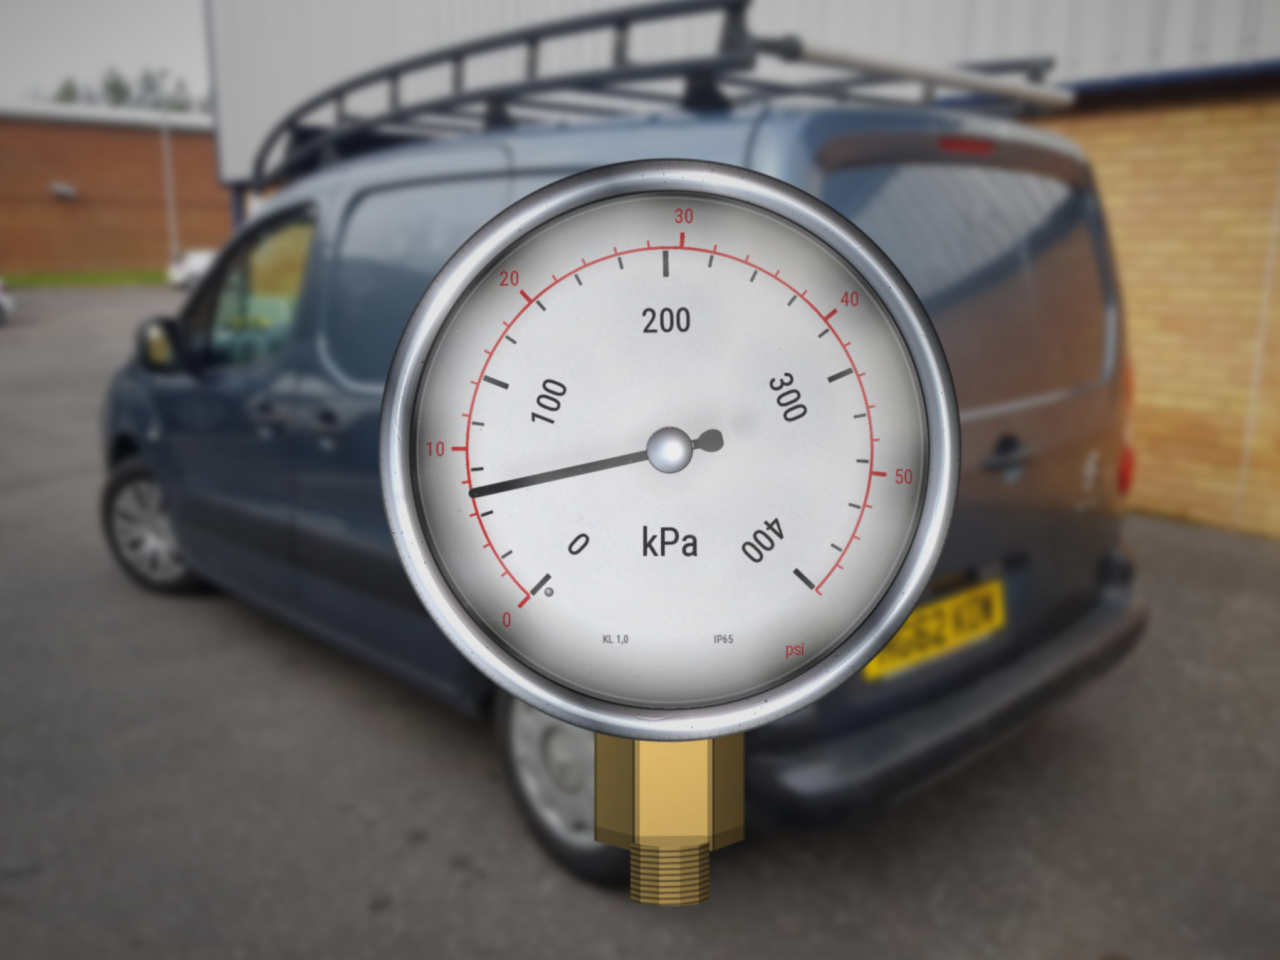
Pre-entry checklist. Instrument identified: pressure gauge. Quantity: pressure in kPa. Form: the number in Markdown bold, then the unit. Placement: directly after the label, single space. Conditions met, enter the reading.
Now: **50** kPa
